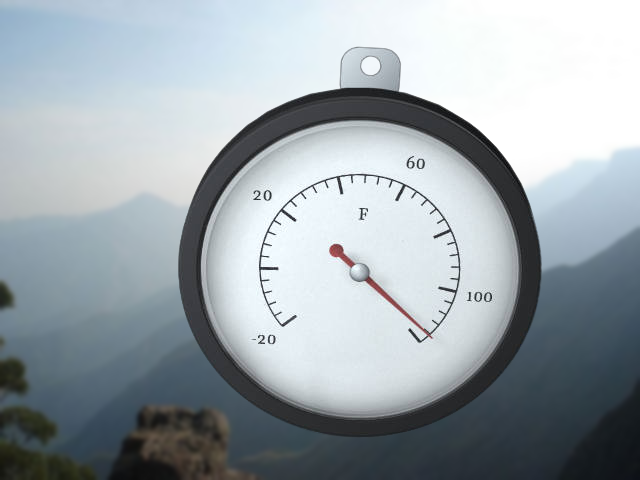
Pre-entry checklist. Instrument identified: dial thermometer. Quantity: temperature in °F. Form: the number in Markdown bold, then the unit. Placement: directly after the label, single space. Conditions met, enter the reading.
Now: **116** °F
